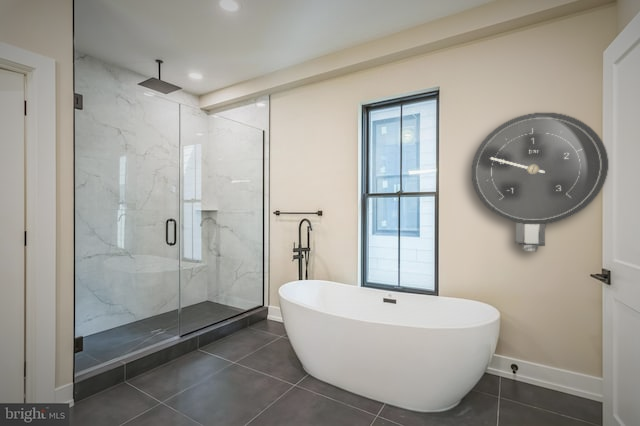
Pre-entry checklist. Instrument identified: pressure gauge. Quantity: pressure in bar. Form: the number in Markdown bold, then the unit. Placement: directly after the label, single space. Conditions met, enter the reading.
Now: **0** bar
